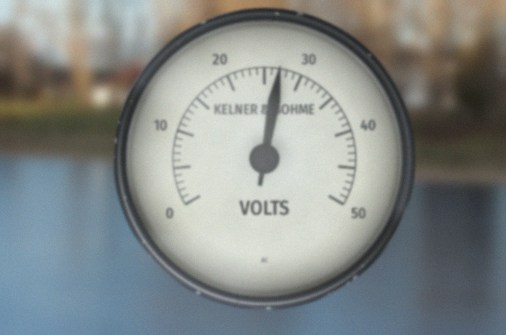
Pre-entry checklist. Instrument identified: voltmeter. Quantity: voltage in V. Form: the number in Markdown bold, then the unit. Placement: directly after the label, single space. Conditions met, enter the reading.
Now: **27** V
